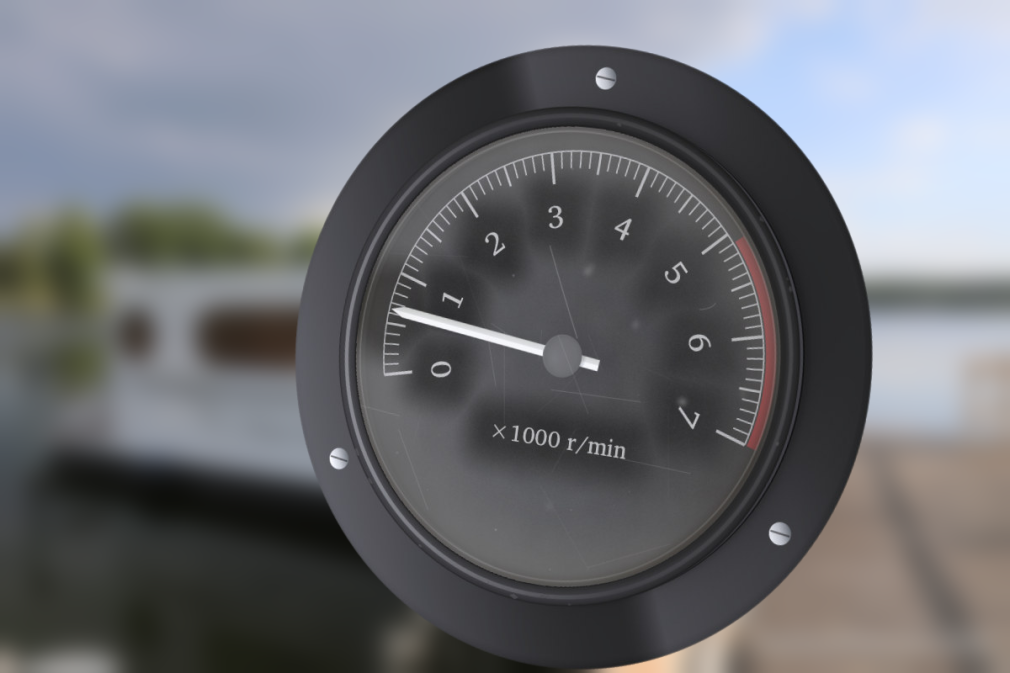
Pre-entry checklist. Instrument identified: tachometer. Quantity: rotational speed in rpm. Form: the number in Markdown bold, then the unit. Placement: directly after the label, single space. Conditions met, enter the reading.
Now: **650** rpm
